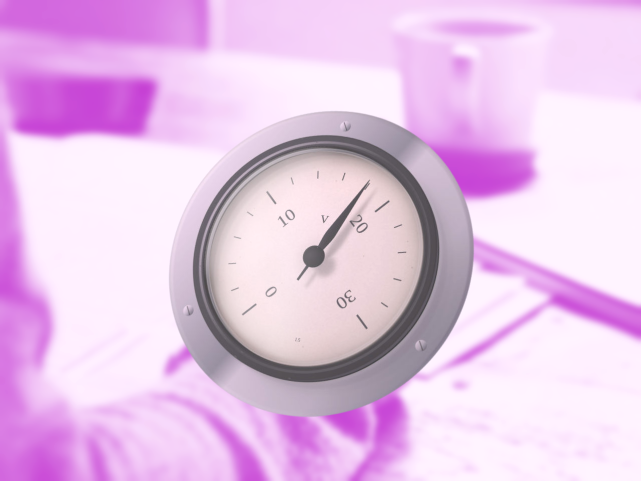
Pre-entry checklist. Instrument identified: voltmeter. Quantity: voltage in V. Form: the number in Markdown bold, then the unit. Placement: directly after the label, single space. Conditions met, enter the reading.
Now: **18** V
